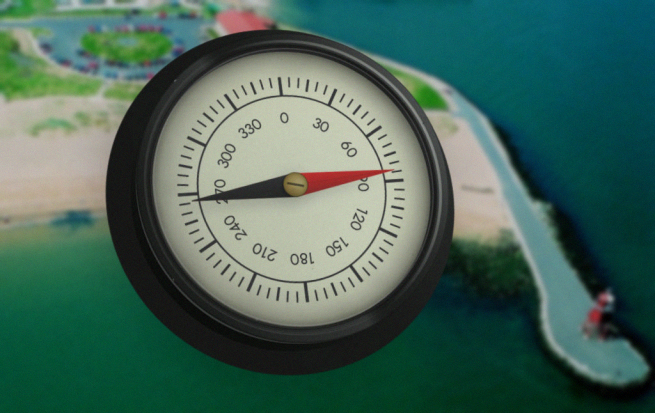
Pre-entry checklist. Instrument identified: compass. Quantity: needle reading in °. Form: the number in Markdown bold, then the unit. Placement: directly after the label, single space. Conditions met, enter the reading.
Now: **85** °
